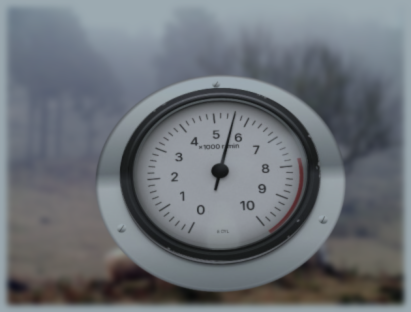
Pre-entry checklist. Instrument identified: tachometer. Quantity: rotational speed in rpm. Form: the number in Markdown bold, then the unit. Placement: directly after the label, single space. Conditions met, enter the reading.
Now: **5600** rpm
